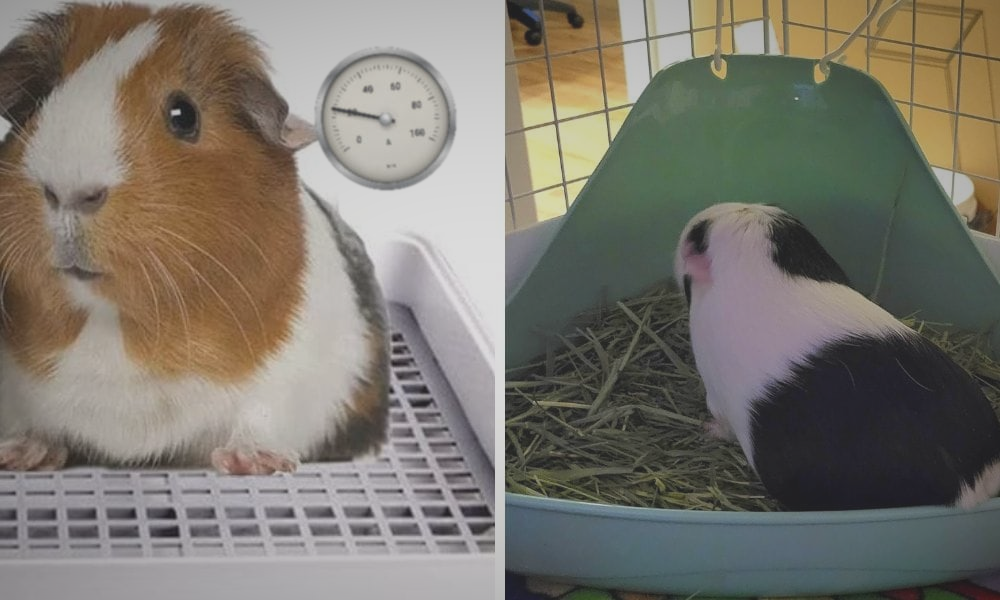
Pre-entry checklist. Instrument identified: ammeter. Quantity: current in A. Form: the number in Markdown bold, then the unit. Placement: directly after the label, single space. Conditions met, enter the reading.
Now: **20** A
